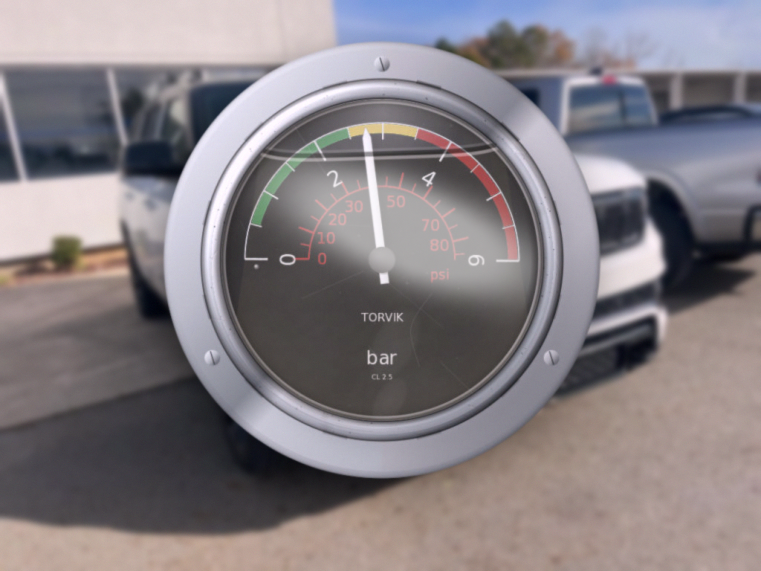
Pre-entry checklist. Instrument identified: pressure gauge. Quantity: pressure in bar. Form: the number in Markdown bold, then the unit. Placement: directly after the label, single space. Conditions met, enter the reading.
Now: **2.75** bar
